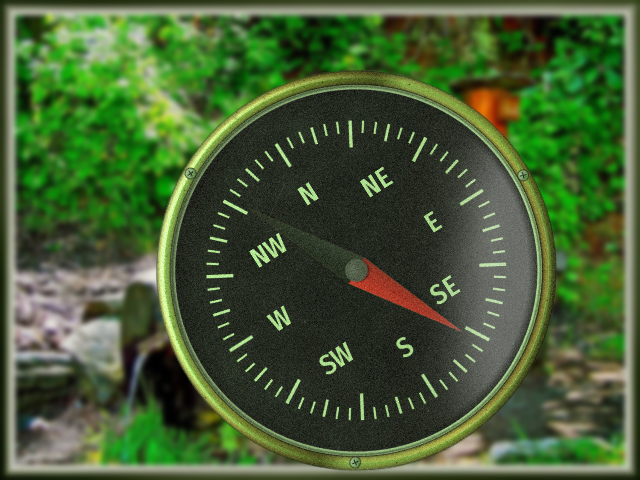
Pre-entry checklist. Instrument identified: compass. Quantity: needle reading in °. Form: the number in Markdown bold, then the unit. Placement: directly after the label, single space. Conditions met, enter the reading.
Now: **152.5** °
